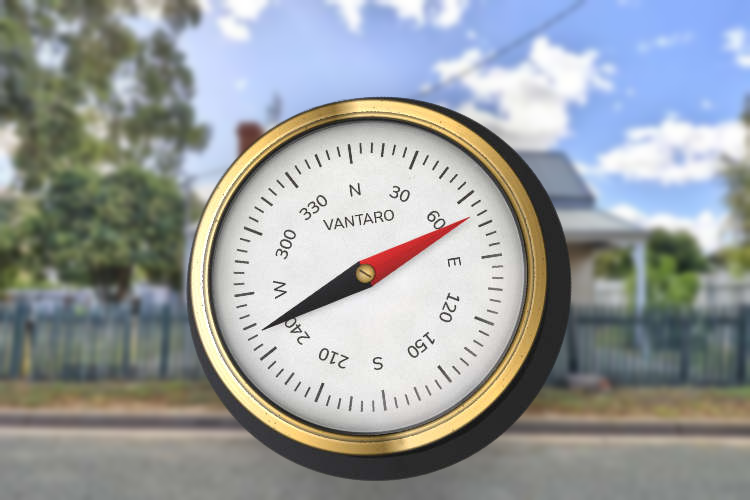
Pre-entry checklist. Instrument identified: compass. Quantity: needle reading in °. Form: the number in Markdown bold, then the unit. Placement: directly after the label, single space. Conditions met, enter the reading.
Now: **70** °
